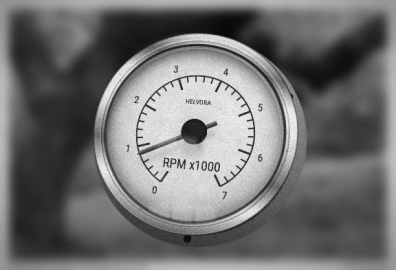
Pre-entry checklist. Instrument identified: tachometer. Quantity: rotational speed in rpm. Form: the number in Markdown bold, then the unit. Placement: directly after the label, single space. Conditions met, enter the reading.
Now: **800** rpm
